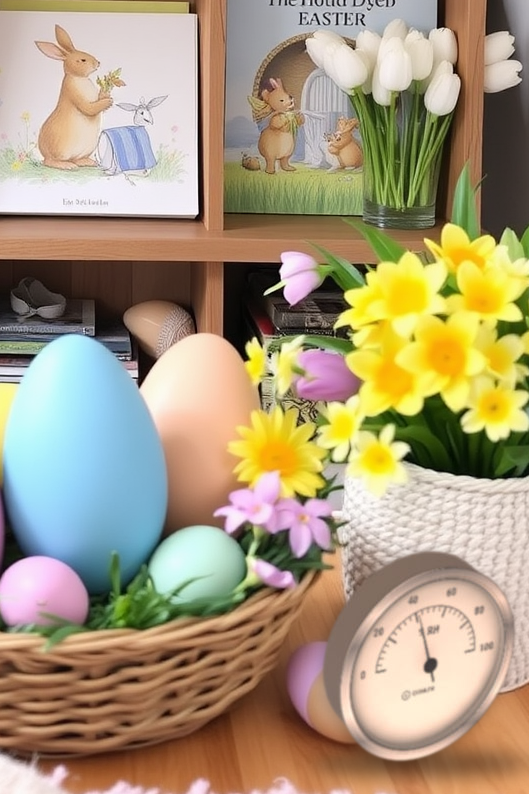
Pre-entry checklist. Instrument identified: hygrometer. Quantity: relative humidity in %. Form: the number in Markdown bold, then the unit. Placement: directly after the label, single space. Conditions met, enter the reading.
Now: **40** %
